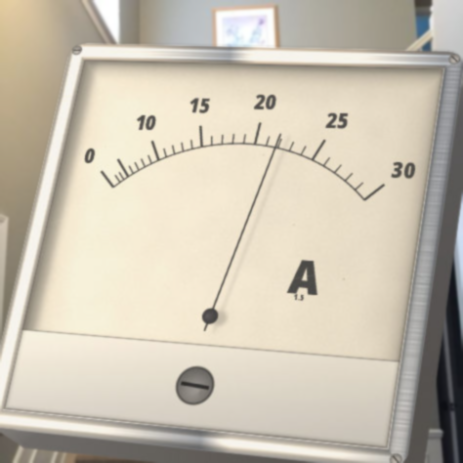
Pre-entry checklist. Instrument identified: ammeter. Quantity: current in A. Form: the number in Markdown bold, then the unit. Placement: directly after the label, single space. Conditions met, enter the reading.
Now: **22** A
